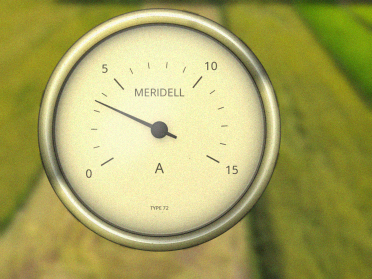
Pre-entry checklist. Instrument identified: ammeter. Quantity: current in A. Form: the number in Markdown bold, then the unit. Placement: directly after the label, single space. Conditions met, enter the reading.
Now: **3.5** A
